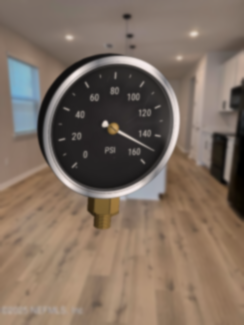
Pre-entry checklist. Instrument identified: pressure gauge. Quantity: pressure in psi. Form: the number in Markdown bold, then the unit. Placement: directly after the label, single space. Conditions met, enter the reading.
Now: **150** psi
